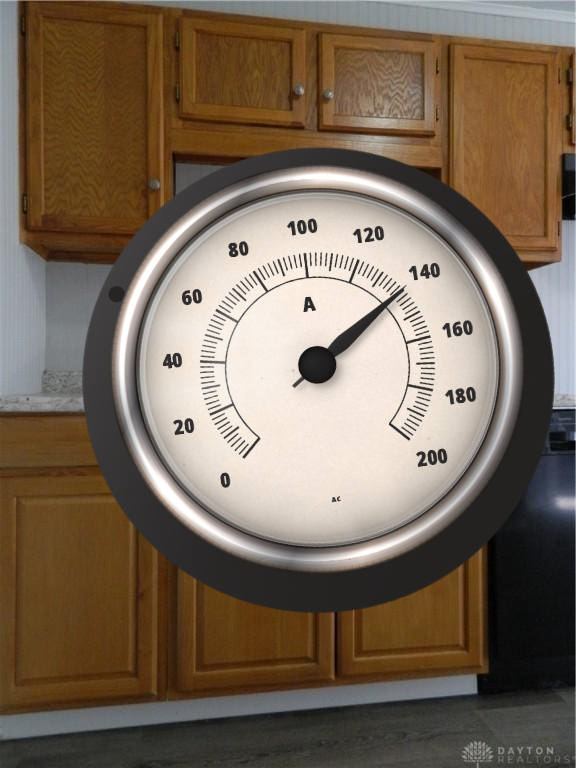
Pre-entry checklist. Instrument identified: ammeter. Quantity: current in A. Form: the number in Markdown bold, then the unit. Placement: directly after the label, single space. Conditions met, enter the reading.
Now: **140** A
